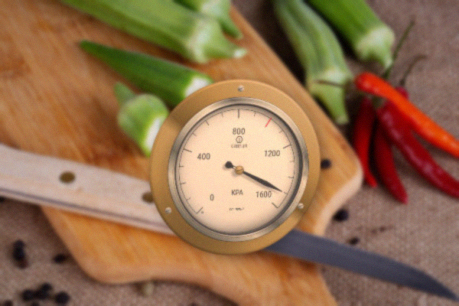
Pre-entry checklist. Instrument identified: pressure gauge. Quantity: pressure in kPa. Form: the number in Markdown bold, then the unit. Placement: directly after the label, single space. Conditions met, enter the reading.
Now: **1500** kPa
